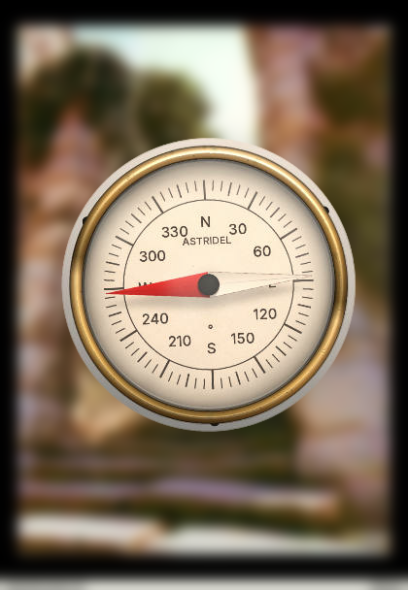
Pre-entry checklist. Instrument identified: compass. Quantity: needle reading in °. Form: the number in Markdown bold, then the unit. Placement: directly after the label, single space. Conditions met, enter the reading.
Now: **267.5** °
